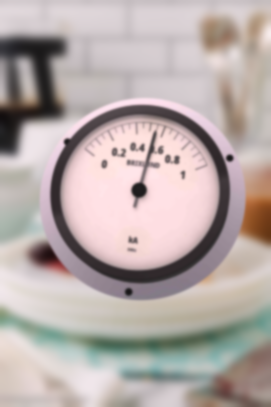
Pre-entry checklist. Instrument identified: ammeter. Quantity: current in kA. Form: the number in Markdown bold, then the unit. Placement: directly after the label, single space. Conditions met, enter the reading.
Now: **0.55** kA
